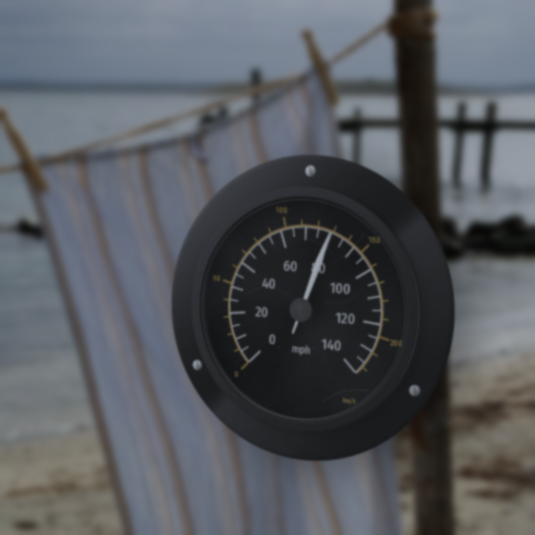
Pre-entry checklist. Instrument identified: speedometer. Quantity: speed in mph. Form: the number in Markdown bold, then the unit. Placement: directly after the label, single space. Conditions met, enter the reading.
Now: **80** mph
